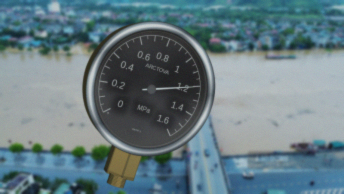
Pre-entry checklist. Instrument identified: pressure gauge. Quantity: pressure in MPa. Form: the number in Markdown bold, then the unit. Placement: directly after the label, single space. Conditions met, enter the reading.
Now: **1.2** MPa
